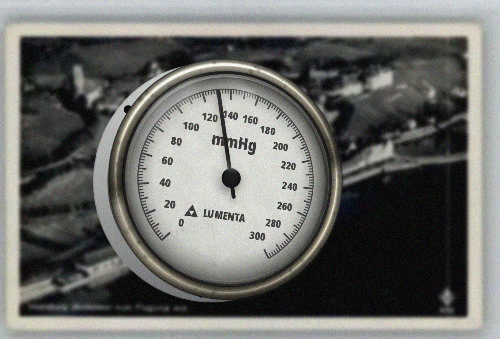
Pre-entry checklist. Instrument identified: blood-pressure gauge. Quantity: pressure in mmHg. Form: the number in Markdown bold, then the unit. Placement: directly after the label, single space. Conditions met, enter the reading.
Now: **130** mmHg
